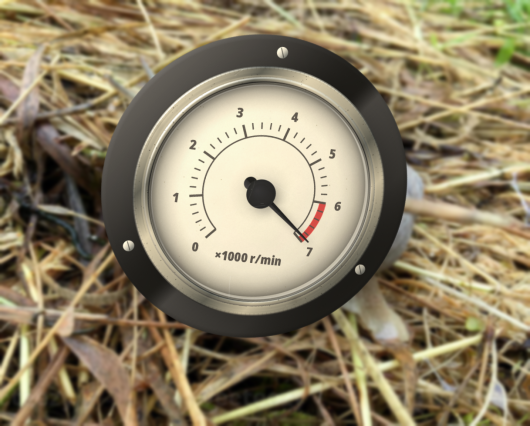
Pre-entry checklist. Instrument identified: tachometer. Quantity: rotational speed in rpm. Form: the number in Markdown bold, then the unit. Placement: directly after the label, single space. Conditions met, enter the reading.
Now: **6900** rpm
